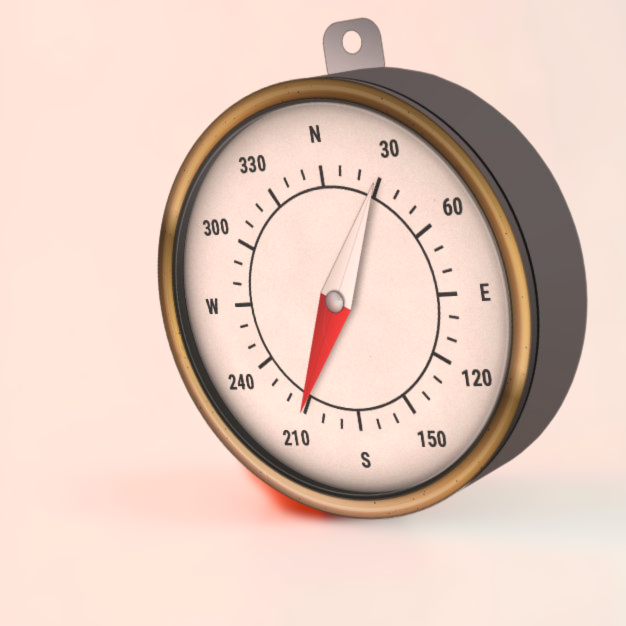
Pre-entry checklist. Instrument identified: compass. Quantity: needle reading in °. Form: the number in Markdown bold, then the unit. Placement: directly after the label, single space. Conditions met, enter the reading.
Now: **210** °
